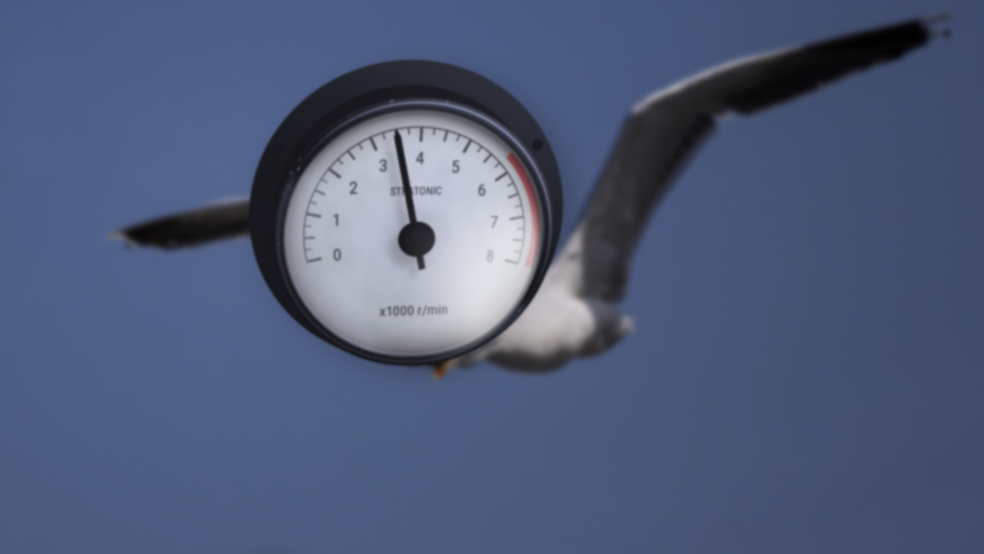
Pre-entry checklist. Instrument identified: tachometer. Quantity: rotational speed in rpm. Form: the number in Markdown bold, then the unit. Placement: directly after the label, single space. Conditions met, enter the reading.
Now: **3500** rpm
